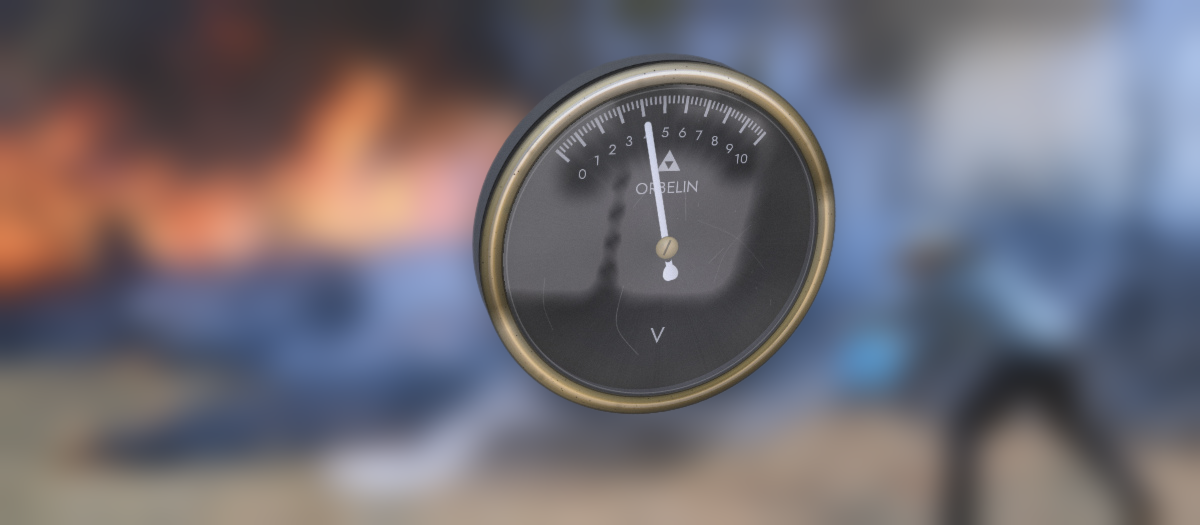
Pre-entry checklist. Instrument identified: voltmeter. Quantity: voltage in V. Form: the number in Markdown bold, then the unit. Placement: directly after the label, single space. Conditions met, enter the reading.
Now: **4** V
